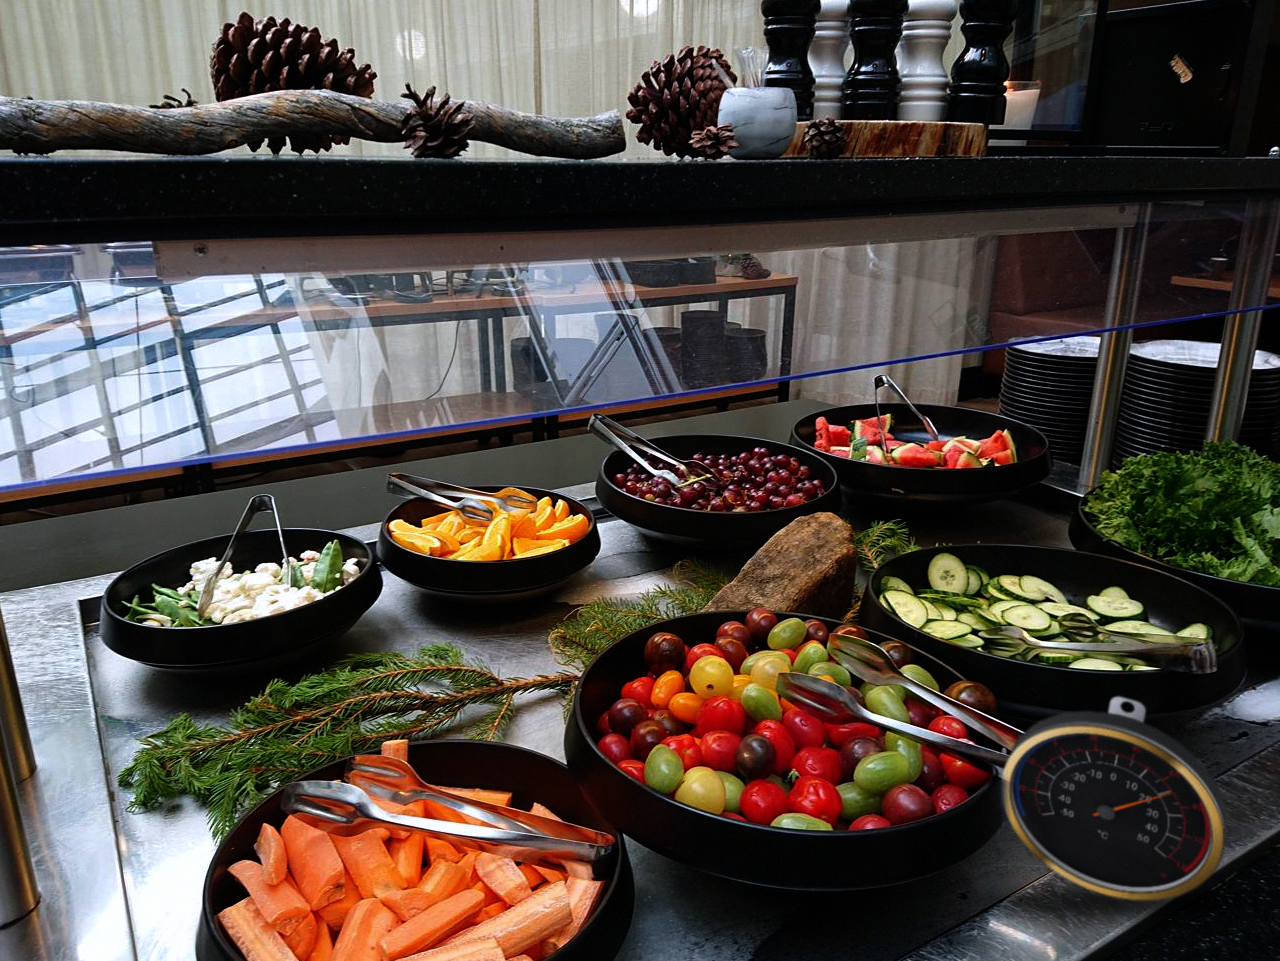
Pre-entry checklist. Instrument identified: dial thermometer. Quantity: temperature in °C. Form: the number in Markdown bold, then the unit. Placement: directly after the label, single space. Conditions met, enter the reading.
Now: **20** °C
